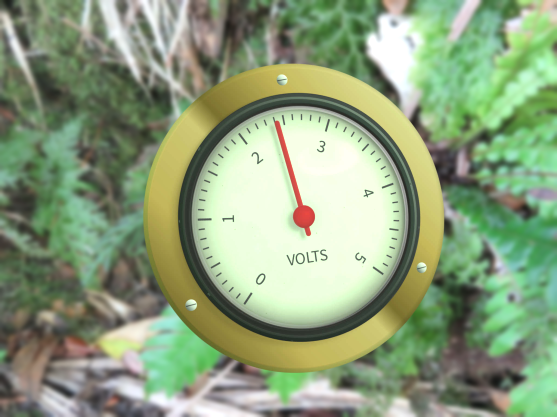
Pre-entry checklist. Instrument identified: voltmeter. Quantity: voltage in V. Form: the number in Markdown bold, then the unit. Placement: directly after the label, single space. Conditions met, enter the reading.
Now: **2.4** V
